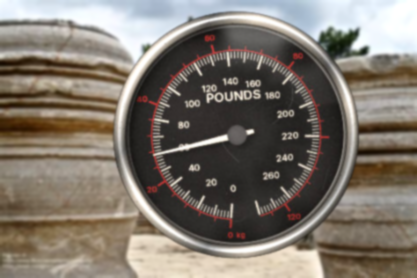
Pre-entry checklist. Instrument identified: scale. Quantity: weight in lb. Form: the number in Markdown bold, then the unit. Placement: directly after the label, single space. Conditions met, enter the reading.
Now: **60** lb
